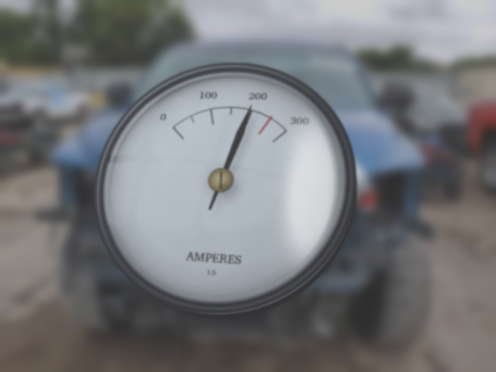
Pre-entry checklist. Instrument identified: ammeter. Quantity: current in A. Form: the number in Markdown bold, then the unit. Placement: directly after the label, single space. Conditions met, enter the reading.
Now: **200** A
